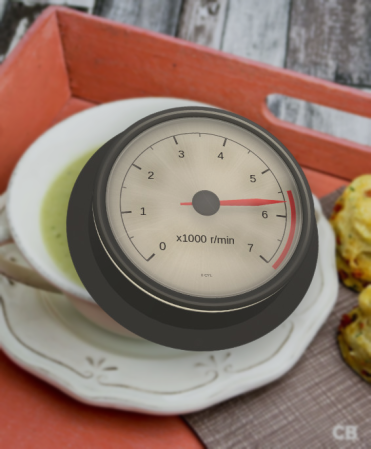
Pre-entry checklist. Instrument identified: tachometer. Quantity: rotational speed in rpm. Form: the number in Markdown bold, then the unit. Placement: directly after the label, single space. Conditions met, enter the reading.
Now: **5750** rpm
